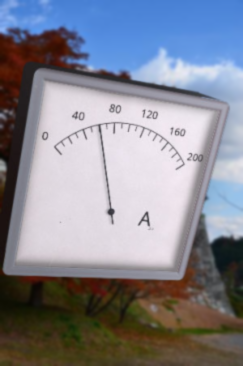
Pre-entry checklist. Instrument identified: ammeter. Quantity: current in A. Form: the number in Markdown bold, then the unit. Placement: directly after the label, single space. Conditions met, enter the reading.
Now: **60** A
